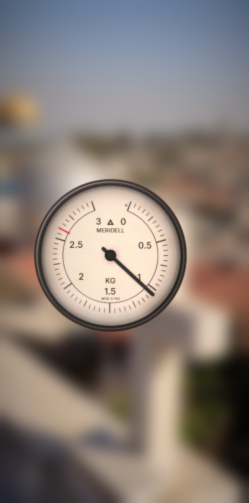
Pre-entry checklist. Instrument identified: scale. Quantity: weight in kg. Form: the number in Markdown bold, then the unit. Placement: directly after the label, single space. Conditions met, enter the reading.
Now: **1.05** kg
